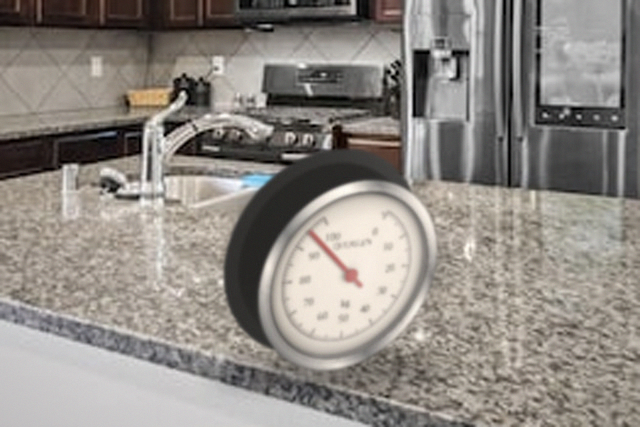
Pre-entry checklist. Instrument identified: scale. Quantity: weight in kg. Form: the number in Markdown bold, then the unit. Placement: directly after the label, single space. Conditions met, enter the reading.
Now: **95** kg
